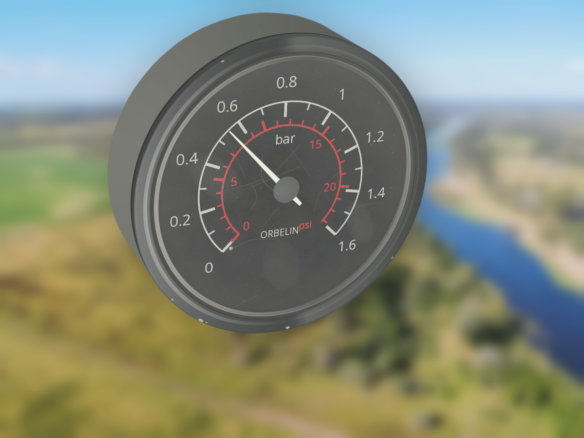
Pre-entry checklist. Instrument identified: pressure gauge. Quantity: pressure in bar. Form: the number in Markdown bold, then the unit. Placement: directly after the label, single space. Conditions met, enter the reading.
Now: **0.55** bar
